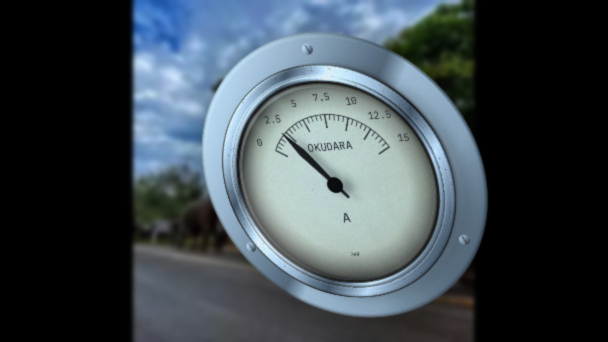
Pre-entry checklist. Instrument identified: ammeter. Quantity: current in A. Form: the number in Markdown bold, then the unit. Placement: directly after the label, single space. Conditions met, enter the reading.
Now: **2.5** A
